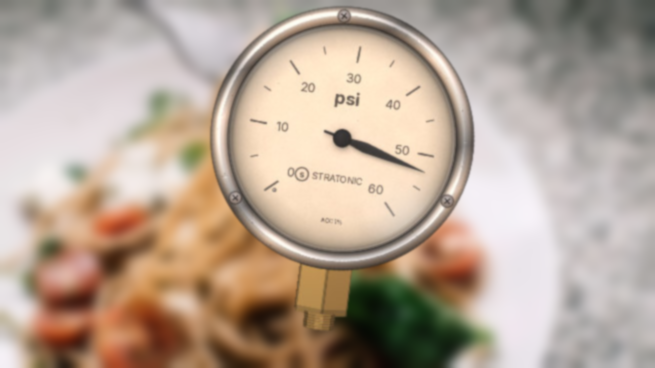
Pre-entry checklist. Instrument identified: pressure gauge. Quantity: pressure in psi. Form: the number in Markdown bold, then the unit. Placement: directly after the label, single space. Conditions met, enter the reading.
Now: **52.5** psi
